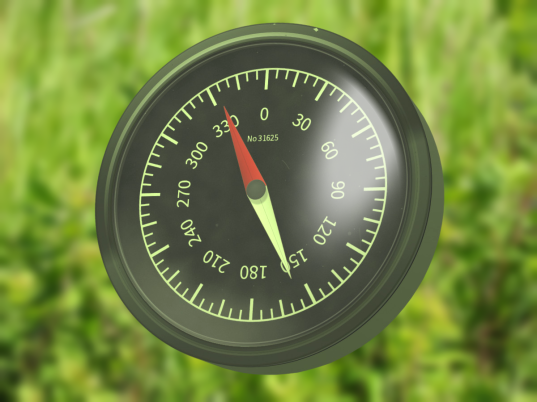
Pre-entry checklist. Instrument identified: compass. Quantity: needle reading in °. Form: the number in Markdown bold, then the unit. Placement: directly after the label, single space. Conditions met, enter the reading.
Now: **335** °
